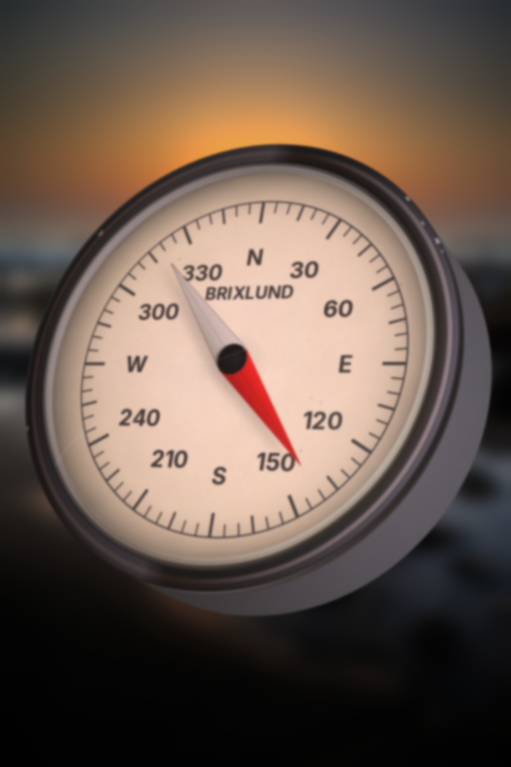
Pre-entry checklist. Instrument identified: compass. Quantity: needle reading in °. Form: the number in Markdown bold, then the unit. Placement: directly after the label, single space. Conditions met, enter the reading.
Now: **140** °
